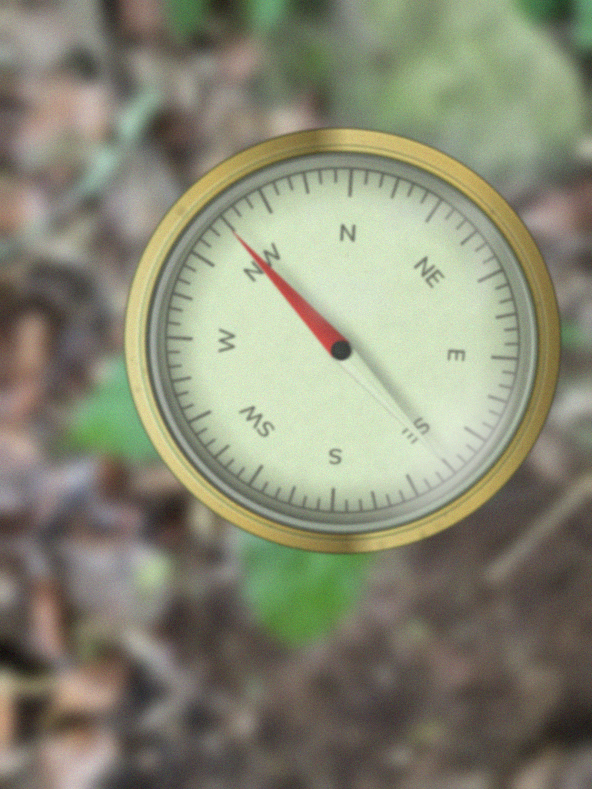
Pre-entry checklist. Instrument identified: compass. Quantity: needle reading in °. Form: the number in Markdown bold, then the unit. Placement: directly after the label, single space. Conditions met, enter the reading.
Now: **315** °
